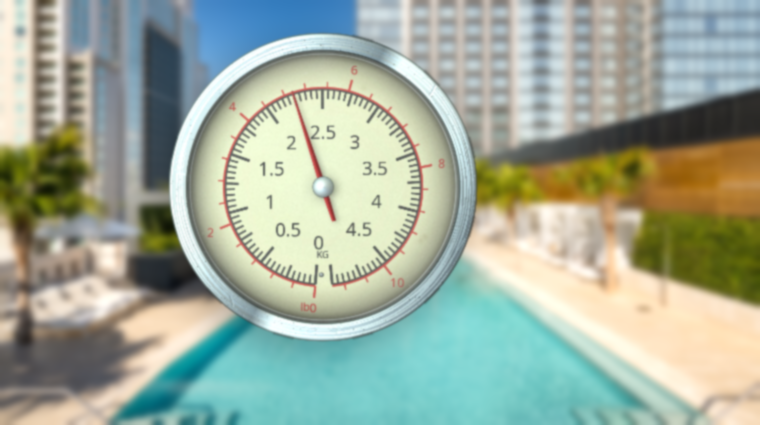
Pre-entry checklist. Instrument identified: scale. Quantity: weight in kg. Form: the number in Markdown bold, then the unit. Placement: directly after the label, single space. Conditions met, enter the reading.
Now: **2.25** kg
